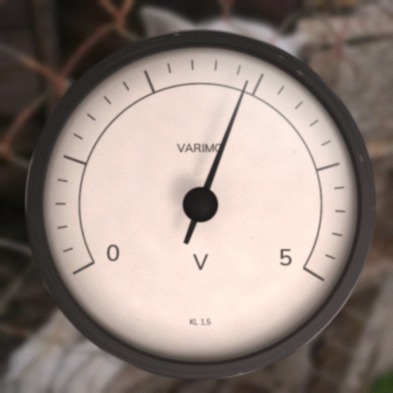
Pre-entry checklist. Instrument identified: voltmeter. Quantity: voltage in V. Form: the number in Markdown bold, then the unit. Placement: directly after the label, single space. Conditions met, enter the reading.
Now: **2.9** V
